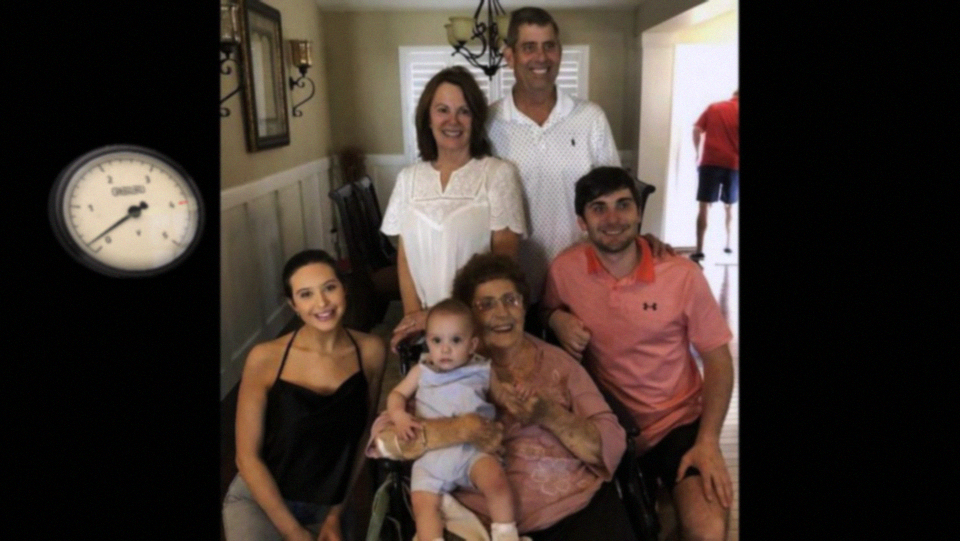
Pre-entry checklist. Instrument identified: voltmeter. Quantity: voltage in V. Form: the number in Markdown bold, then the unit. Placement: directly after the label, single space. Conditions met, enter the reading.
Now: **0.2** V
